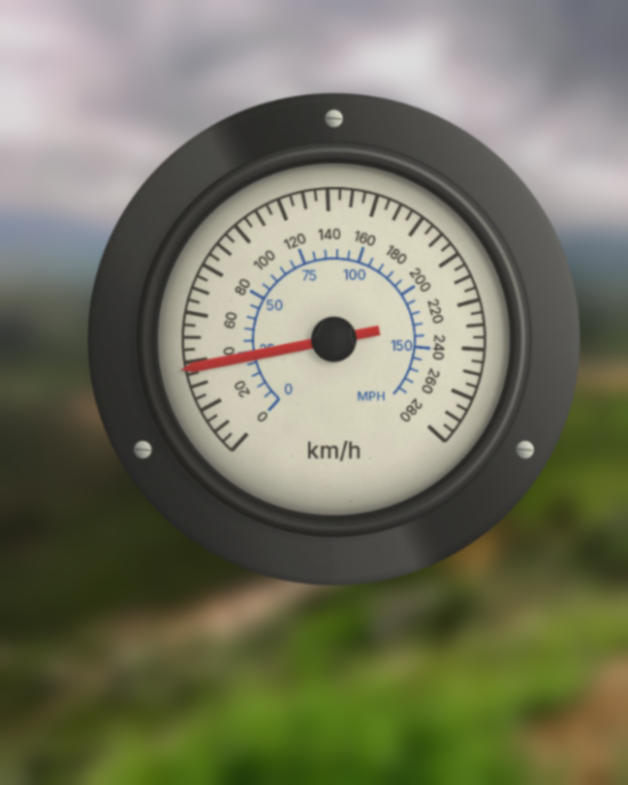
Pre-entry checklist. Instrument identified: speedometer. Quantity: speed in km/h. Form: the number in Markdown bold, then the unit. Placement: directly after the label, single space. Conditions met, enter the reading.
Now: **37.5** km/h
